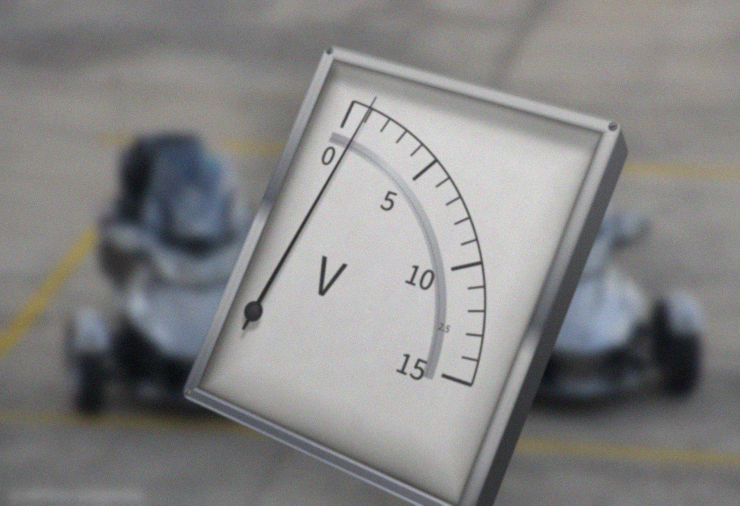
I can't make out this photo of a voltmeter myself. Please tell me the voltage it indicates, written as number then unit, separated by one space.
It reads 1 V
